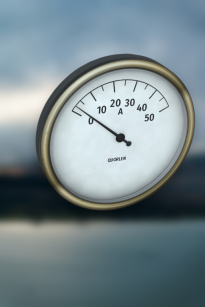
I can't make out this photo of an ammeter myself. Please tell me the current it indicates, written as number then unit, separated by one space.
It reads 2.5 A
